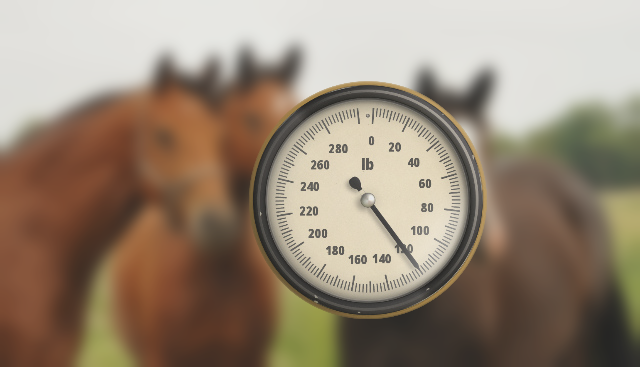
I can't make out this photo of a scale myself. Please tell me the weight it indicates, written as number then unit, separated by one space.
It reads 120 lb
